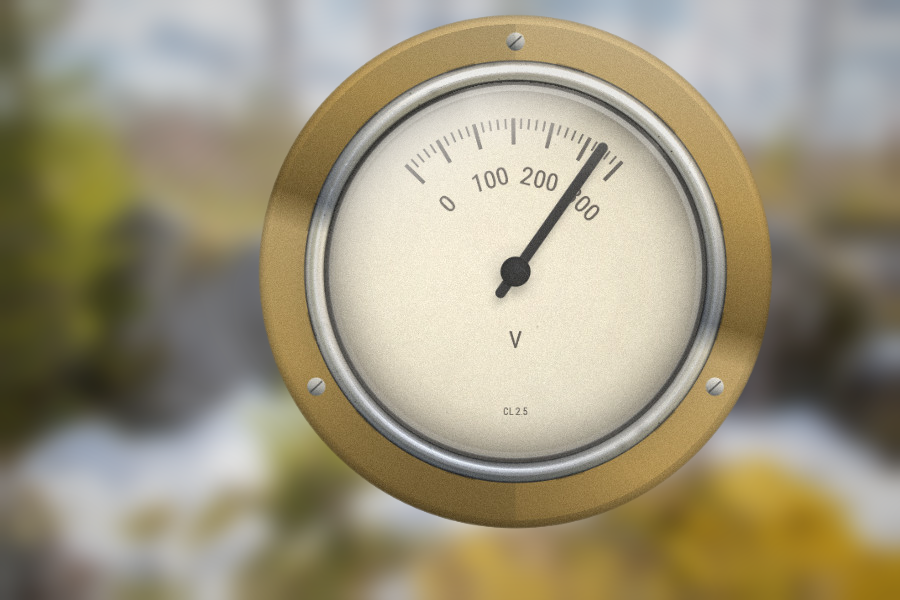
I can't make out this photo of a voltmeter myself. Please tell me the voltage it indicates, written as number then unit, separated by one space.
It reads 270 V
